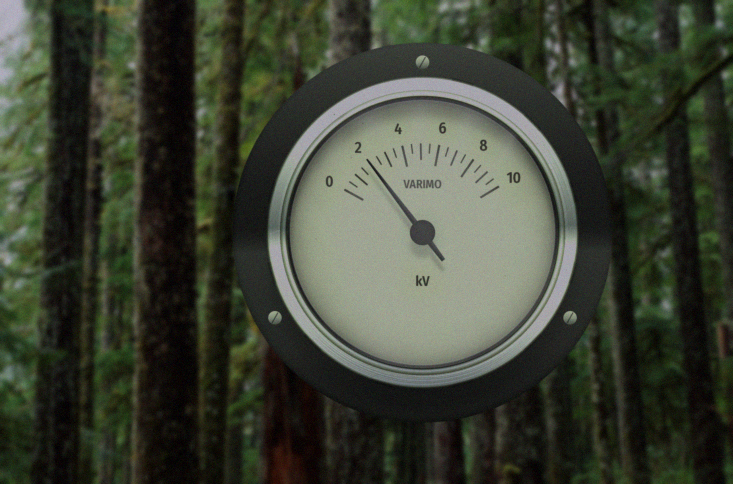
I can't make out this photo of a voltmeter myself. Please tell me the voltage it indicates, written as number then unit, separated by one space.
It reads 2 kV
